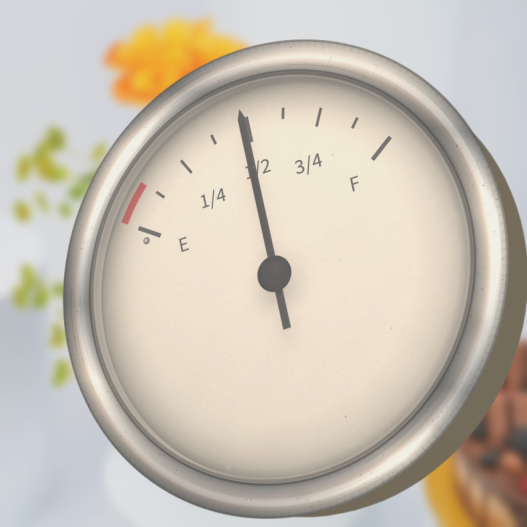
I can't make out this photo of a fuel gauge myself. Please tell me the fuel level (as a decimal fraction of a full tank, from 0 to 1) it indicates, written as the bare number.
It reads 0.5
